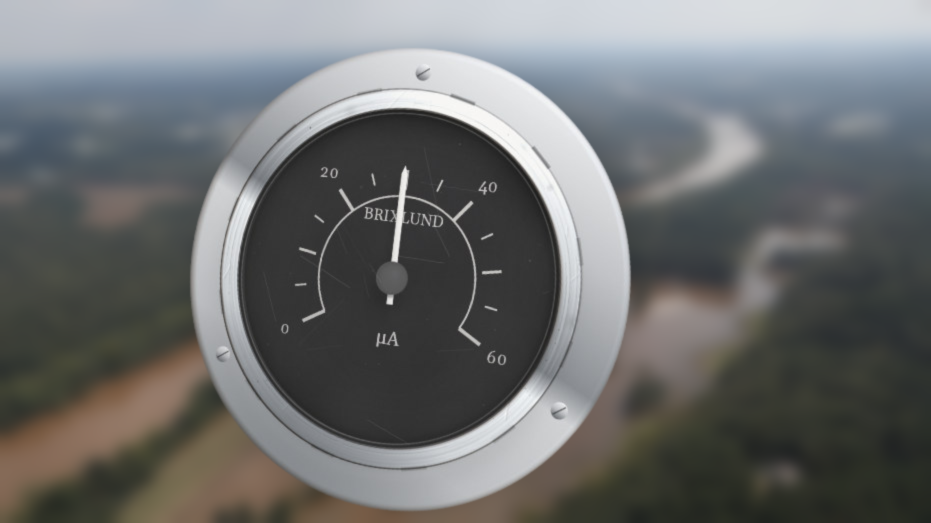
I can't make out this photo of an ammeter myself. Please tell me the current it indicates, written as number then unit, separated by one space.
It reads 30 µA
